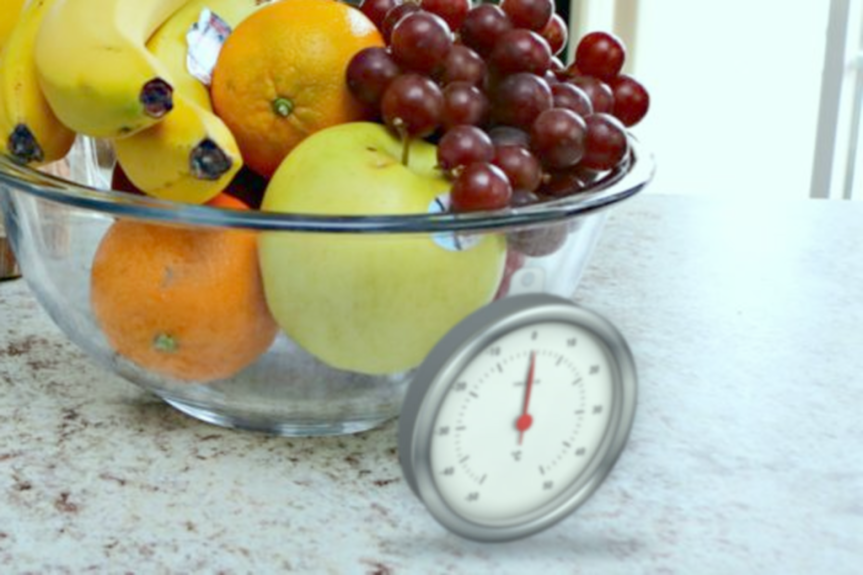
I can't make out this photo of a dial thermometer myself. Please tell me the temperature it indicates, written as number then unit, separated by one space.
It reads 0 °C
